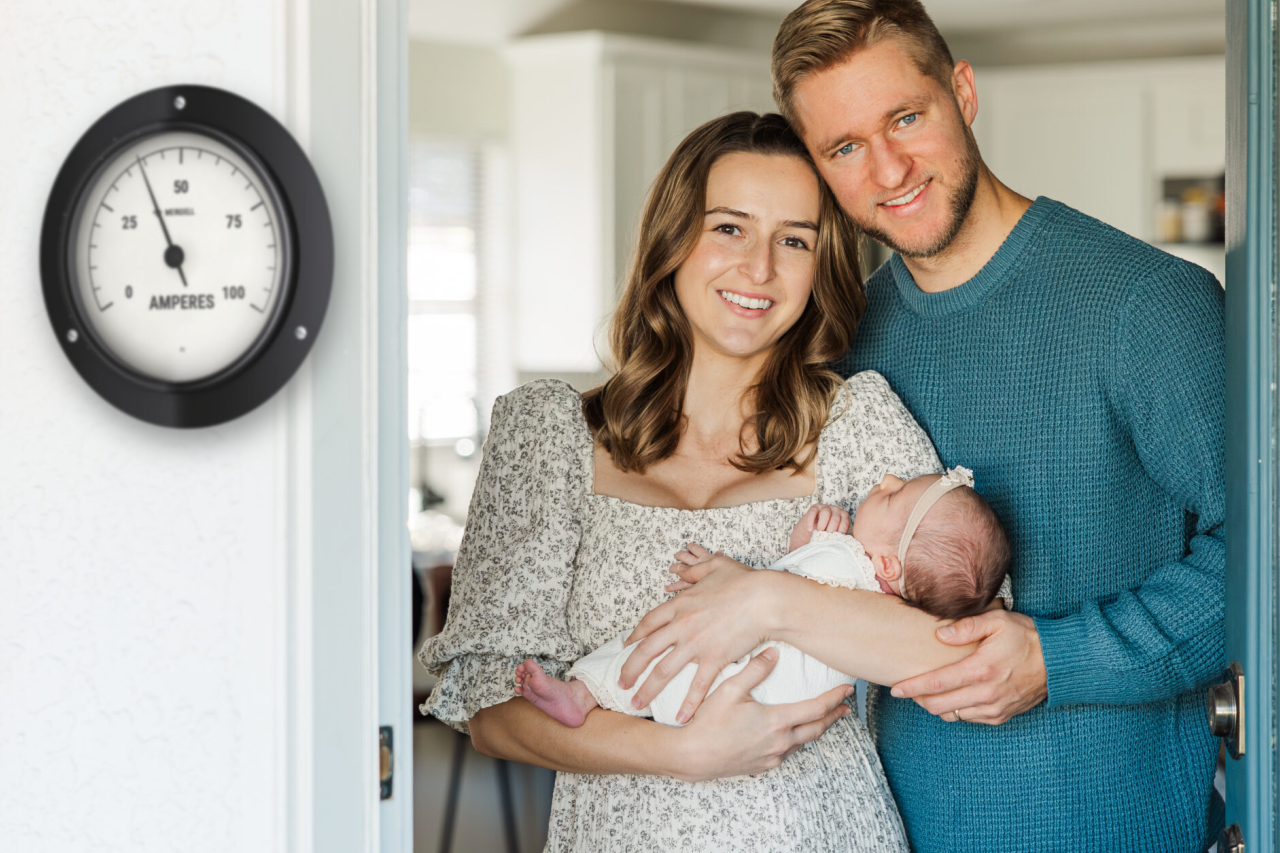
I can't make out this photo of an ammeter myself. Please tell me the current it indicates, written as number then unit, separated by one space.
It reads 40 A
